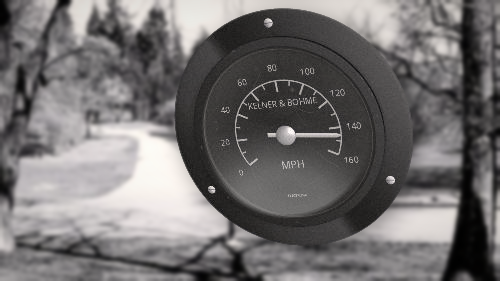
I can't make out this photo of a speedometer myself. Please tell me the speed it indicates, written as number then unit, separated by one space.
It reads 145 mph
